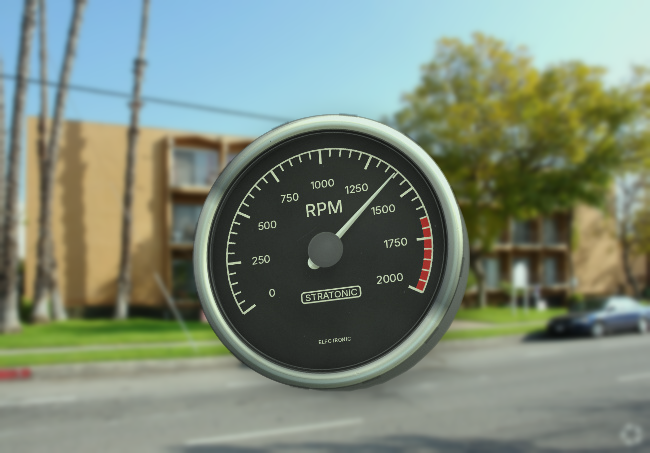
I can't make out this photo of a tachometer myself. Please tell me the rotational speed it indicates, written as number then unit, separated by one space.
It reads 1400 rpm
